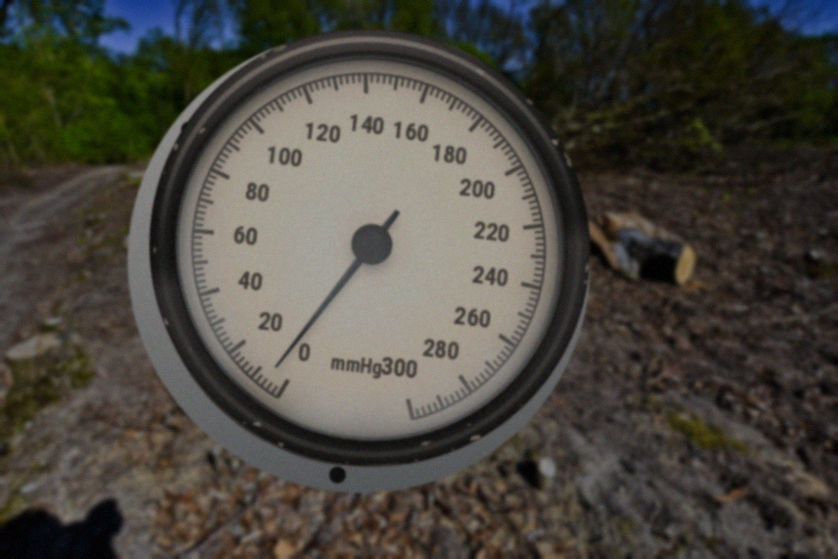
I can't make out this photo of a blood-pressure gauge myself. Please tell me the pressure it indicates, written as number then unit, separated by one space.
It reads 6 mmHg
